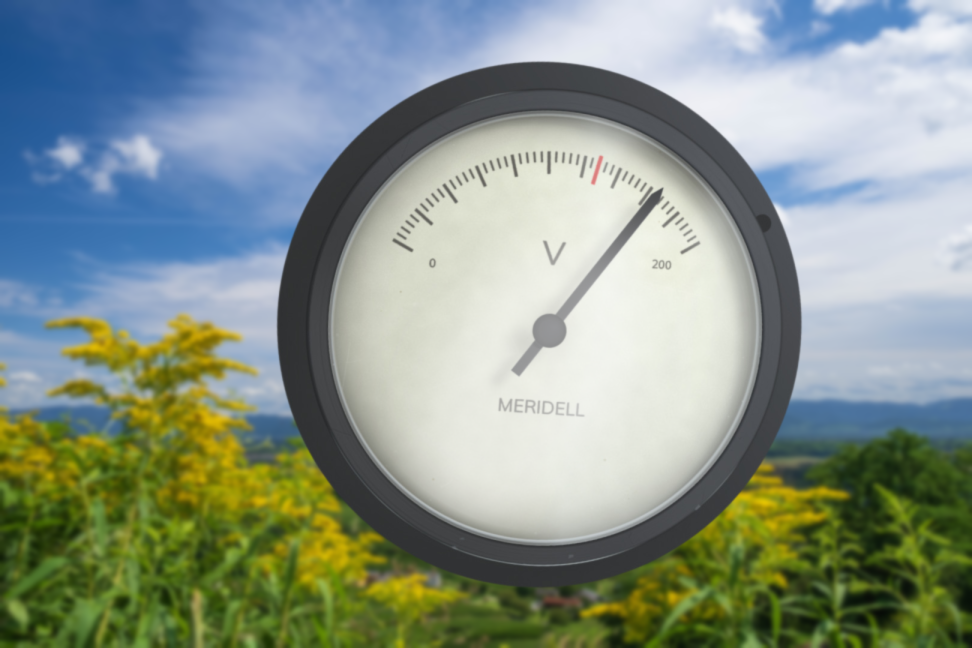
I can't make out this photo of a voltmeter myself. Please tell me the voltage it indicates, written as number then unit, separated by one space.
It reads 164 V
